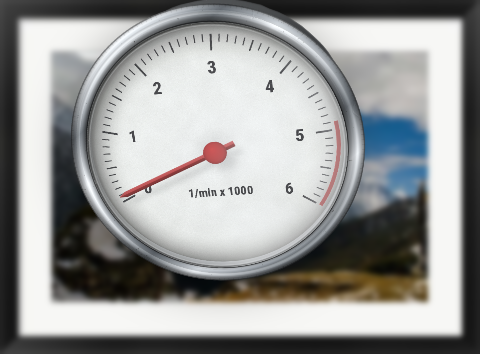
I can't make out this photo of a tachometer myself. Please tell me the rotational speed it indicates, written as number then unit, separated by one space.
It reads 100 rpm
